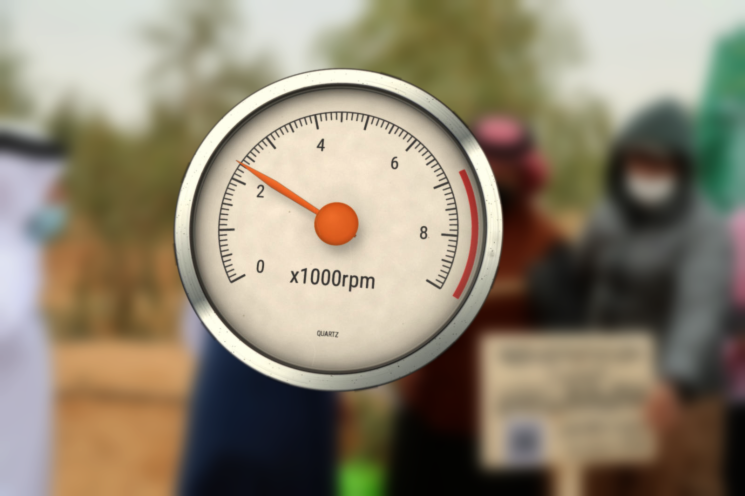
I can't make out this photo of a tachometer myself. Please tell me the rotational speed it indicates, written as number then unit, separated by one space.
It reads 2300 rpm
